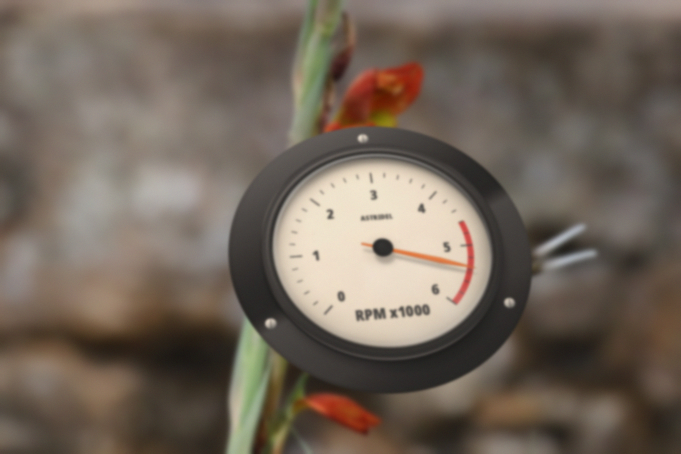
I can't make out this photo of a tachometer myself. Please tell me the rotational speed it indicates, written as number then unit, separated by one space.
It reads 5400 rpm
